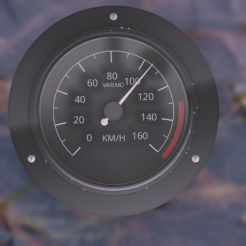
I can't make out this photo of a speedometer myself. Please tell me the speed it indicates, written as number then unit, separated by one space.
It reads 105 km/h
